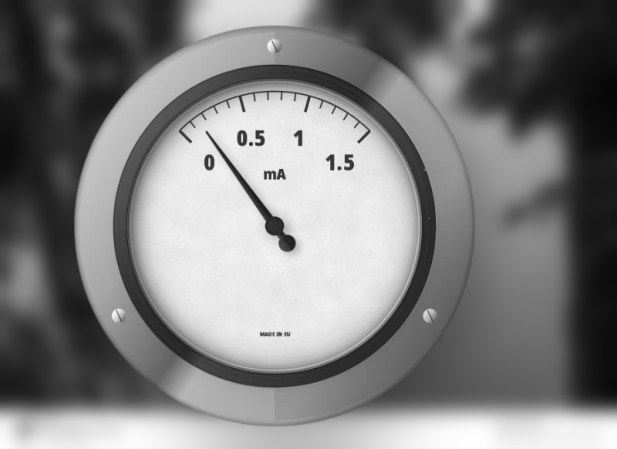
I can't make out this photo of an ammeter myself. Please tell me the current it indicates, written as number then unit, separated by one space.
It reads 0.15 mA
